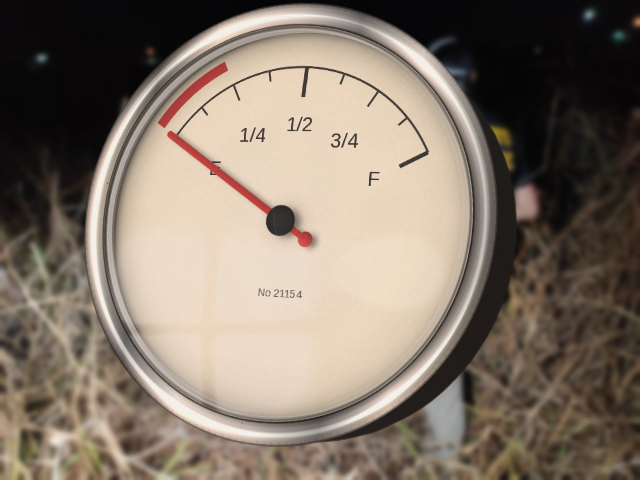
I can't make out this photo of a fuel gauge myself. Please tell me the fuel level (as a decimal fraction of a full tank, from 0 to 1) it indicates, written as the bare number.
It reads 0
